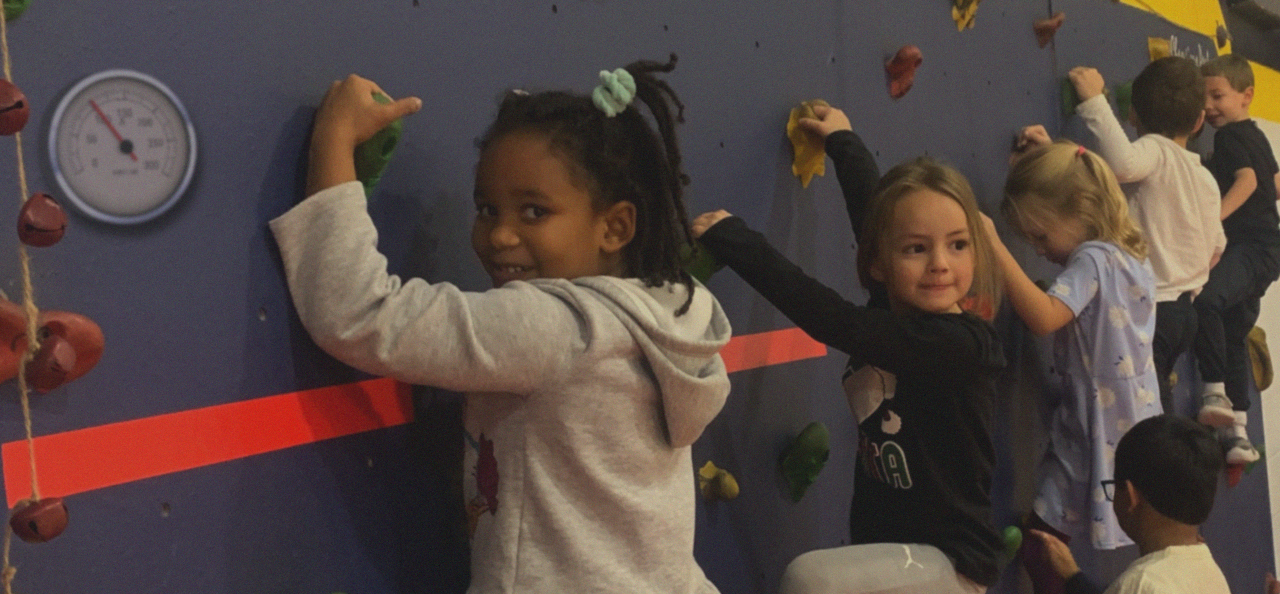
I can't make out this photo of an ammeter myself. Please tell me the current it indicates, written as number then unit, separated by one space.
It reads 100 A
